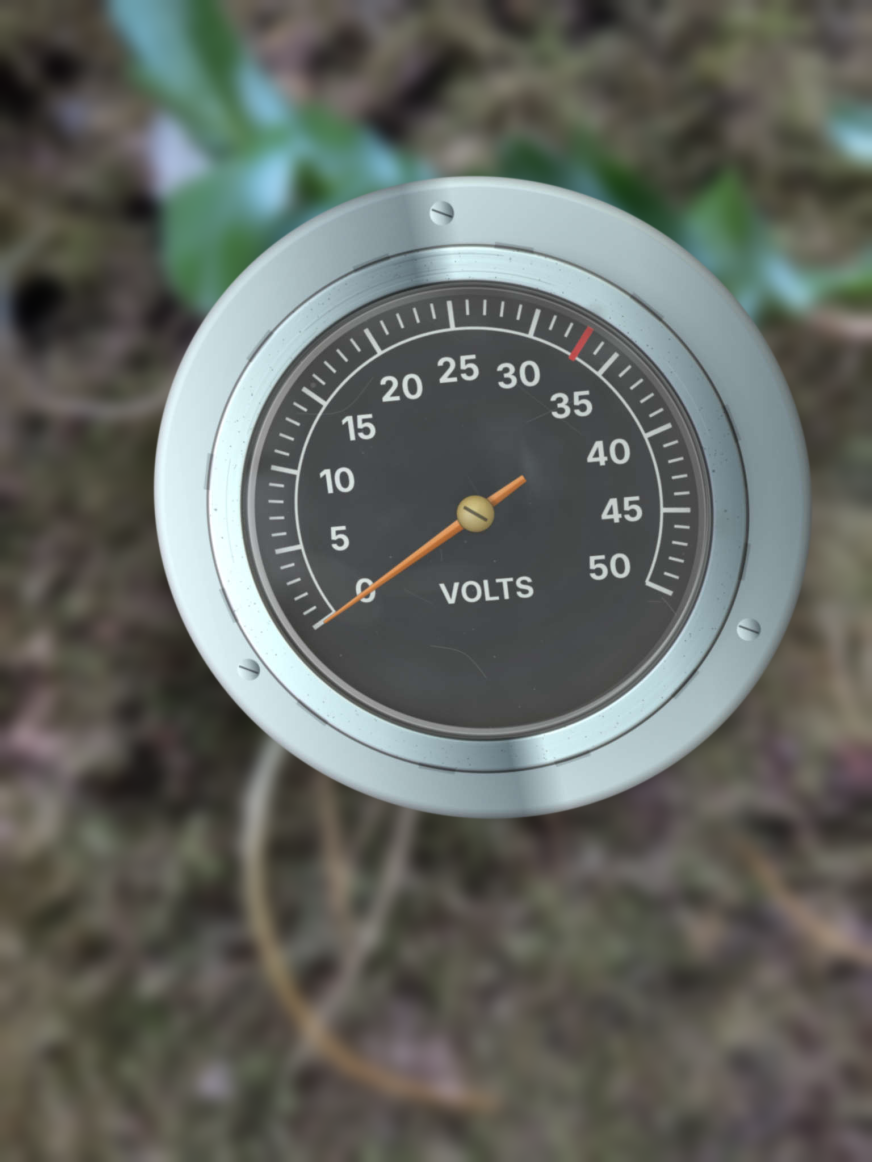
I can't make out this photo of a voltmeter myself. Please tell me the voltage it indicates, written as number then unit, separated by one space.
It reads 0 V
